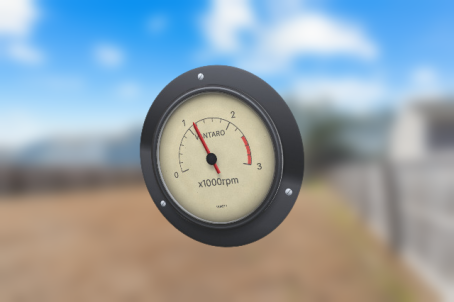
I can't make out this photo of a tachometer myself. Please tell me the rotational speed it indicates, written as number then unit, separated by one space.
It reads 1200 rpm
